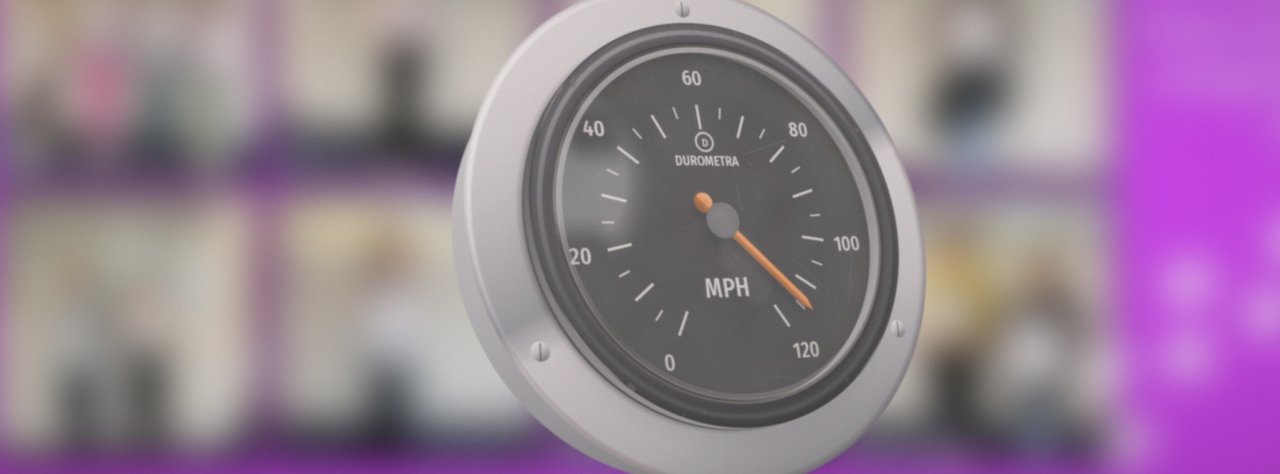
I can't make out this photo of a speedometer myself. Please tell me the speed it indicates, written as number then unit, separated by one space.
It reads 115 mph
